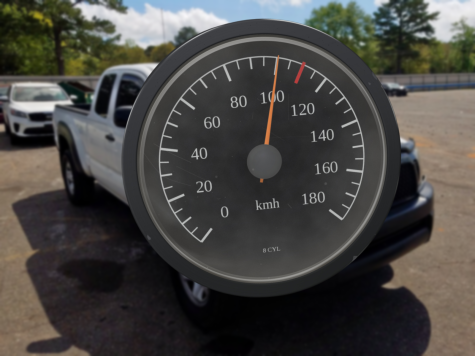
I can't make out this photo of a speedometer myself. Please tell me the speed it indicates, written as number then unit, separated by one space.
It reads 100 km/h
